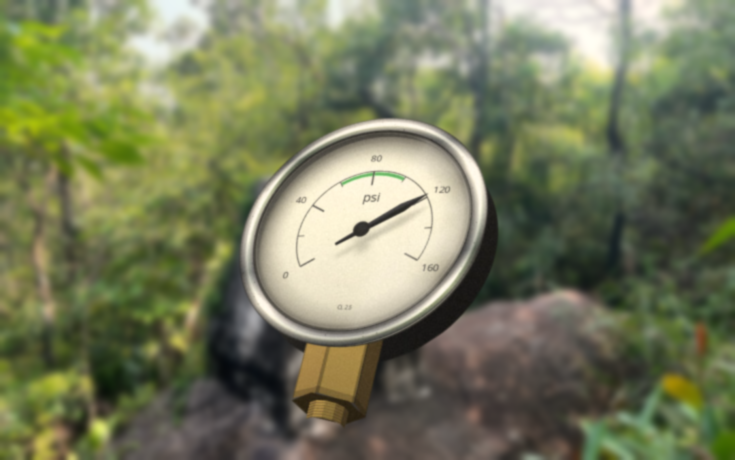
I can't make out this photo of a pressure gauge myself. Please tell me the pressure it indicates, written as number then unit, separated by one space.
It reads 120 psi
